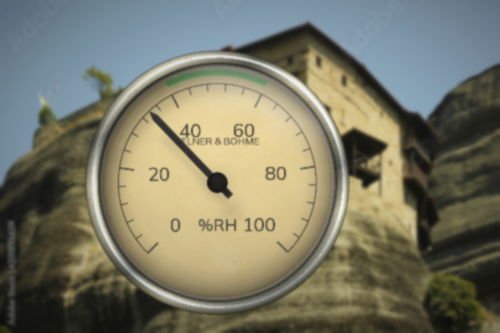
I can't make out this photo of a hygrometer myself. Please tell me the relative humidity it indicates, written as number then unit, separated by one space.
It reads 34 %
